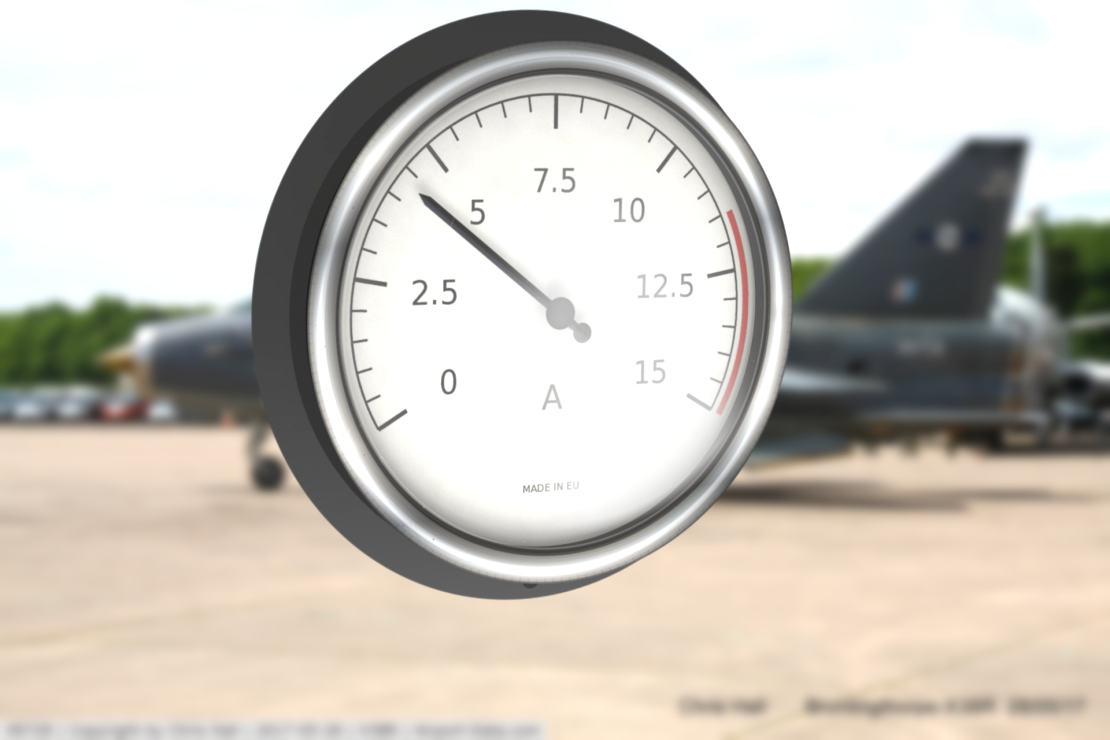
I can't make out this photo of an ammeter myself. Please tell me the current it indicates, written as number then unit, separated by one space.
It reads 4.25 A
